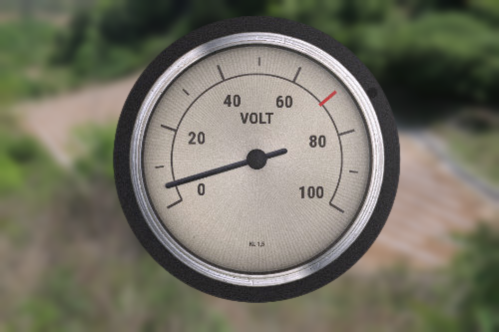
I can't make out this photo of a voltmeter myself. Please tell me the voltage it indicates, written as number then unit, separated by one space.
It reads 5 V
